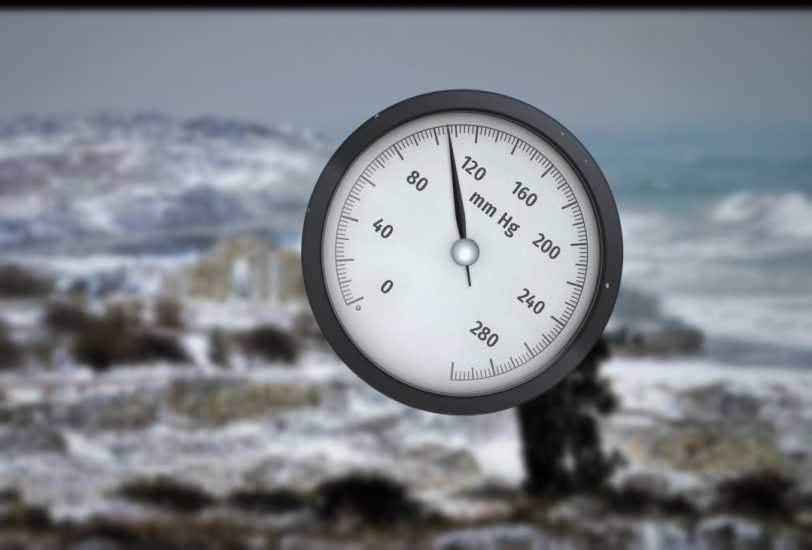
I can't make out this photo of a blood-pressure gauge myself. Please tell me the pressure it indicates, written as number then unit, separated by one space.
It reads 106 mmHg
